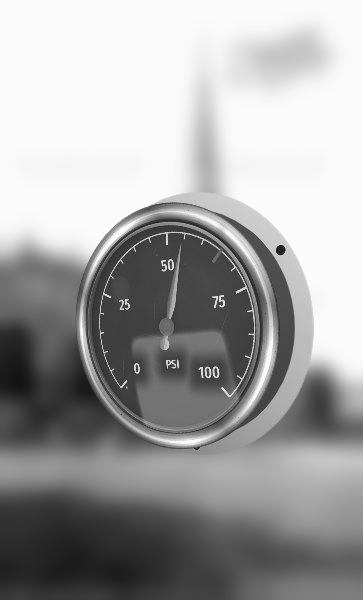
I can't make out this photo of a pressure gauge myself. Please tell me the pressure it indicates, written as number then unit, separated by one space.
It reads 55 psi
